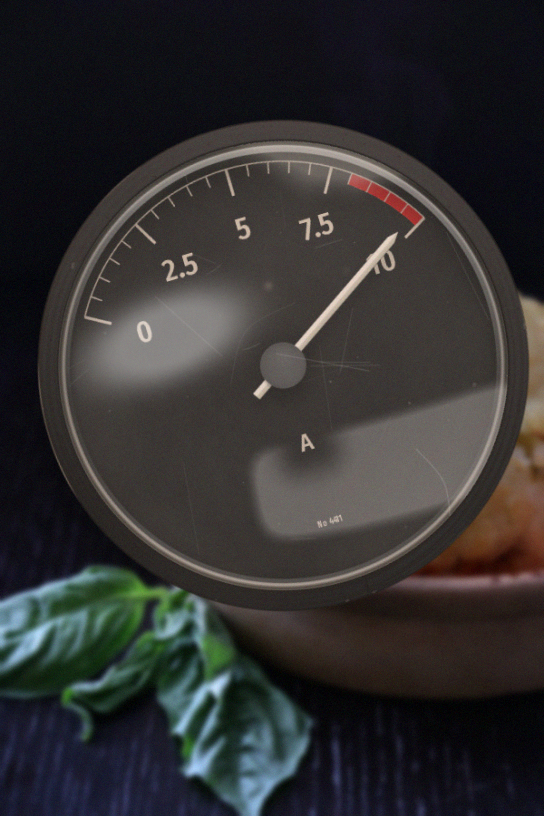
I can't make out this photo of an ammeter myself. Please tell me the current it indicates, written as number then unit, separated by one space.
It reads 9.75 A
